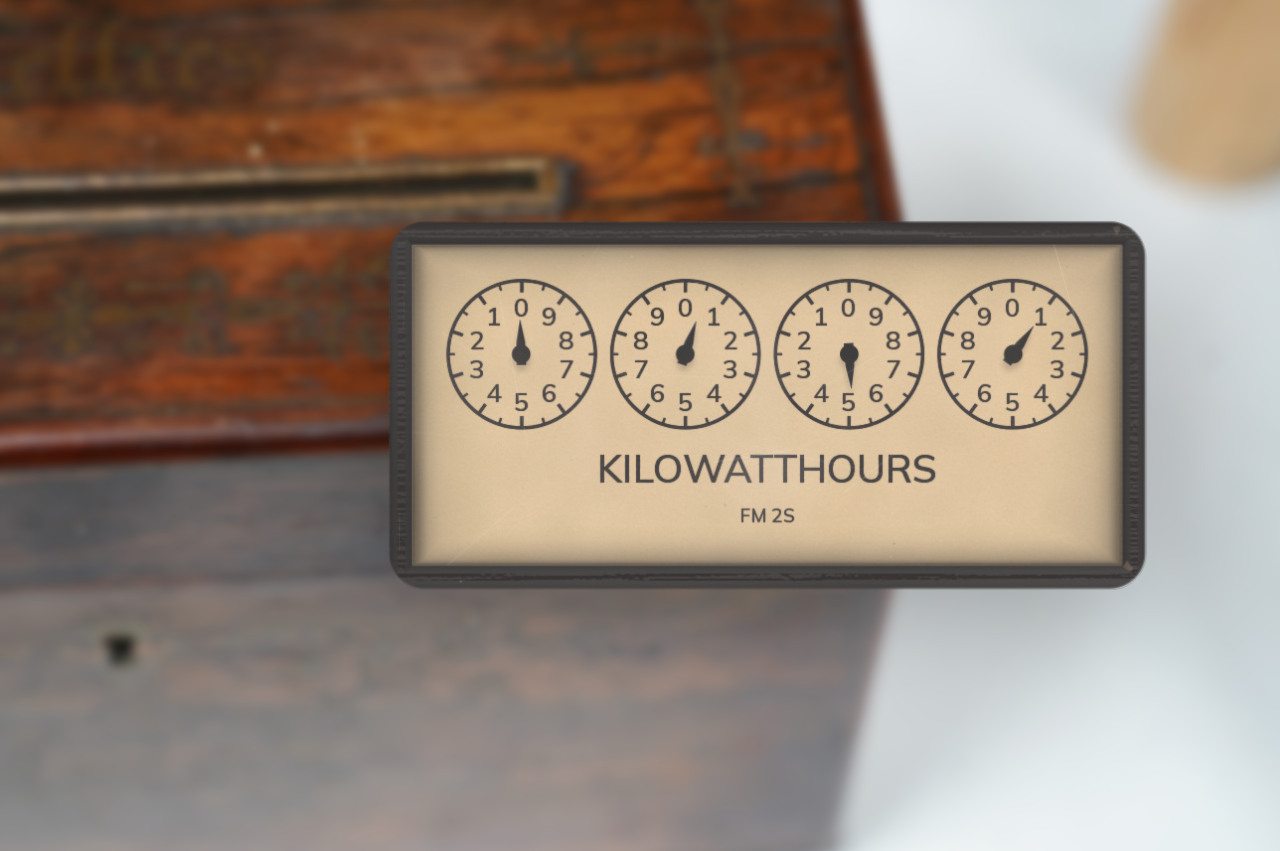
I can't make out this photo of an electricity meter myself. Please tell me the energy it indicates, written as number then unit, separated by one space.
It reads 51 kWh
